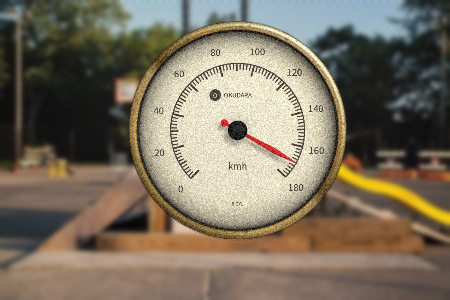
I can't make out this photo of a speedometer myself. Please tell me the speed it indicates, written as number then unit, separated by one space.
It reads 170 km/h
